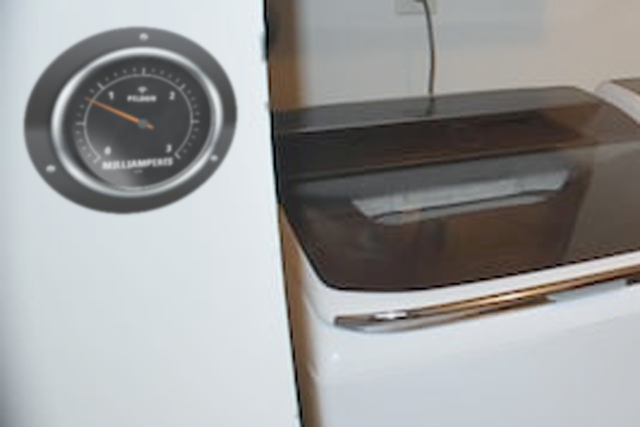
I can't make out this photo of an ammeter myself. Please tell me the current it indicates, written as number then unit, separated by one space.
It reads 0.8 mA
